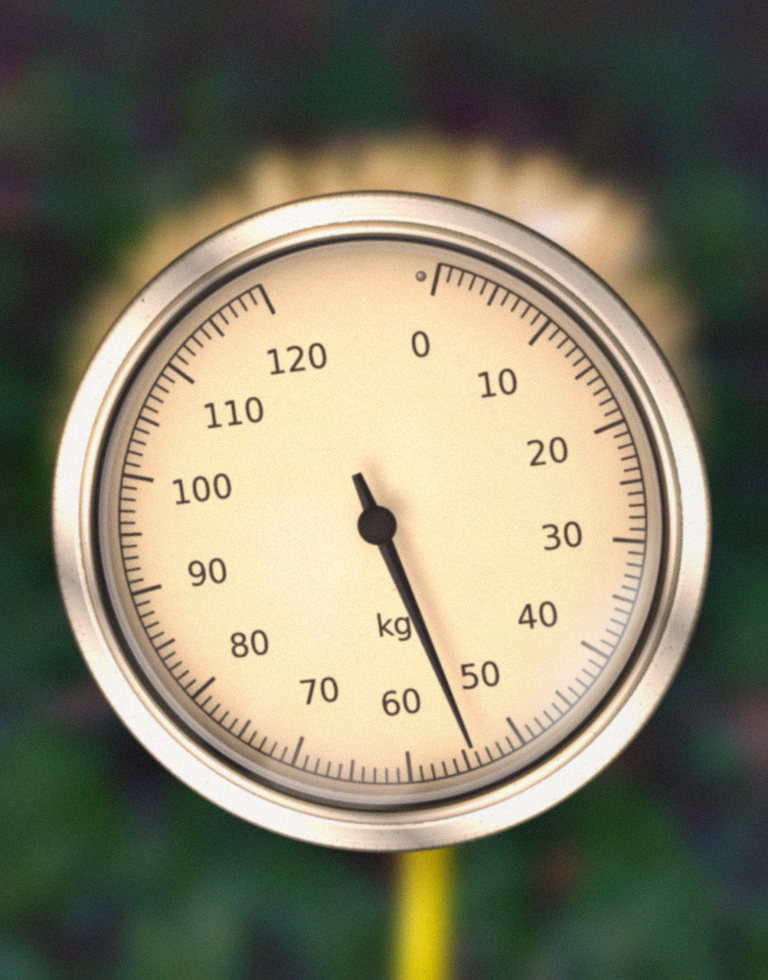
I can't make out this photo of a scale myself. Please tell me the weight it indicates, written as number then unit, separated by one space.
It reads 54 kg
